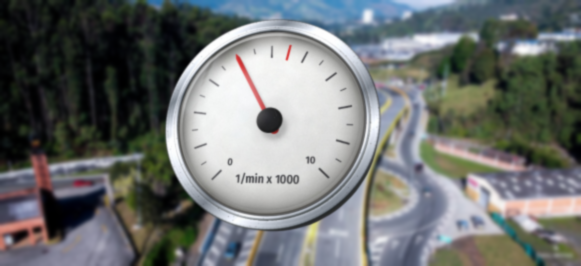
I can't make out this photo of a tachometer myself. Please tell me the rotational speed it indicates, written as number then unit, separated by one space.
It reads 4000 rpm
